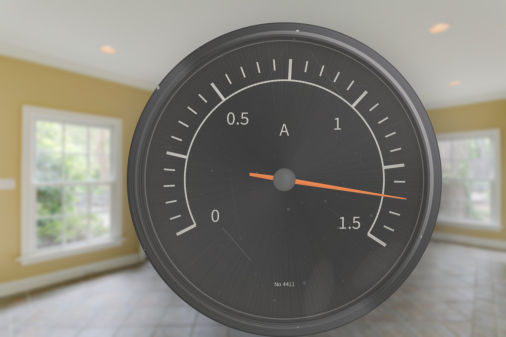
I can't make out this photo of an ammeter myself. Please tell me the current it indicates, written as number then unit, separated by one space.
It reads 1.35 A
